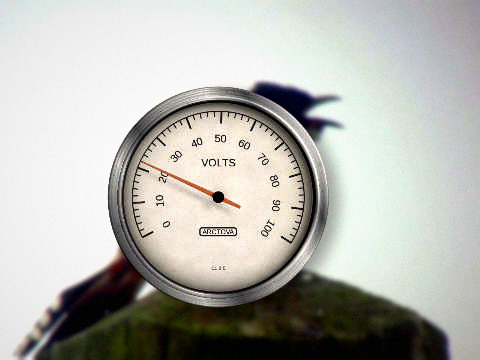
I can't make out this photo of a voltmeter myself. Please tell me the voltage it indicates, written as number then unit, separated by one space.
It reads 22 V
